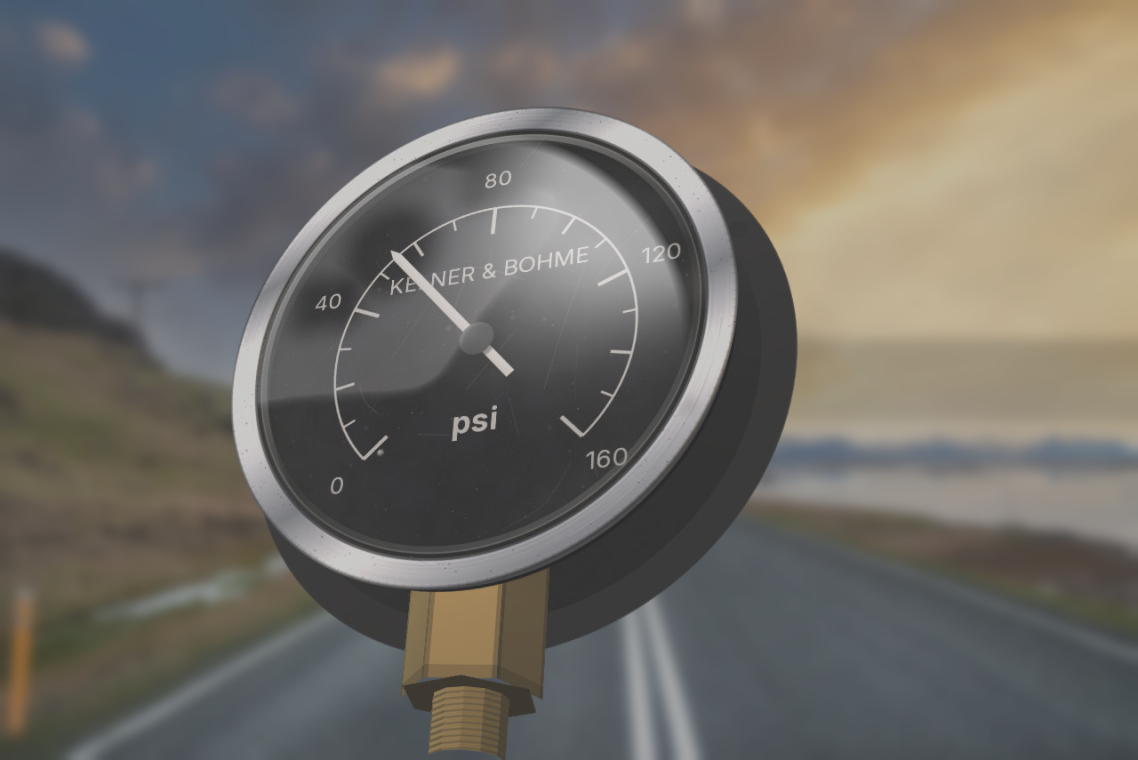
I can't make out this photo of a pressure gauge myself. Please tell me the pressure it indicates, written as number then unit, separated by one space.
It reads 55 psi
